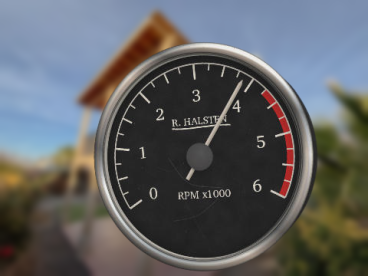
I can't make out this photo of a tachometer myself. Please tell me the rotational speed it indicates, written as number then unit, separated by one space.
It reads 3875 rpm
